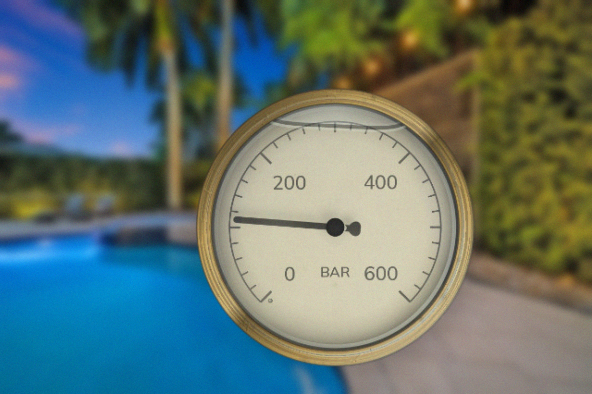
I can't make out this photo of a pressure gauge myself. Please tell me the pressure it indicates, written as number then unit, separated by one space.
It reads 110 bar
